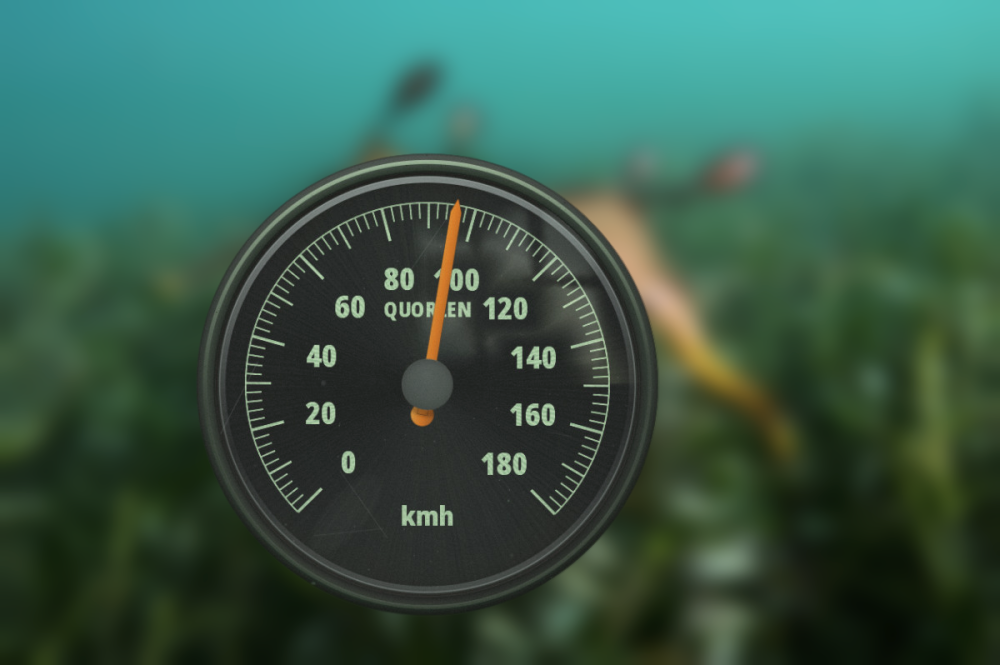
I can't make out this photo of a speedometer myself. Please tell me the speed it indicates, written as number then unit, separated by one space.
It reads 96 km/h
